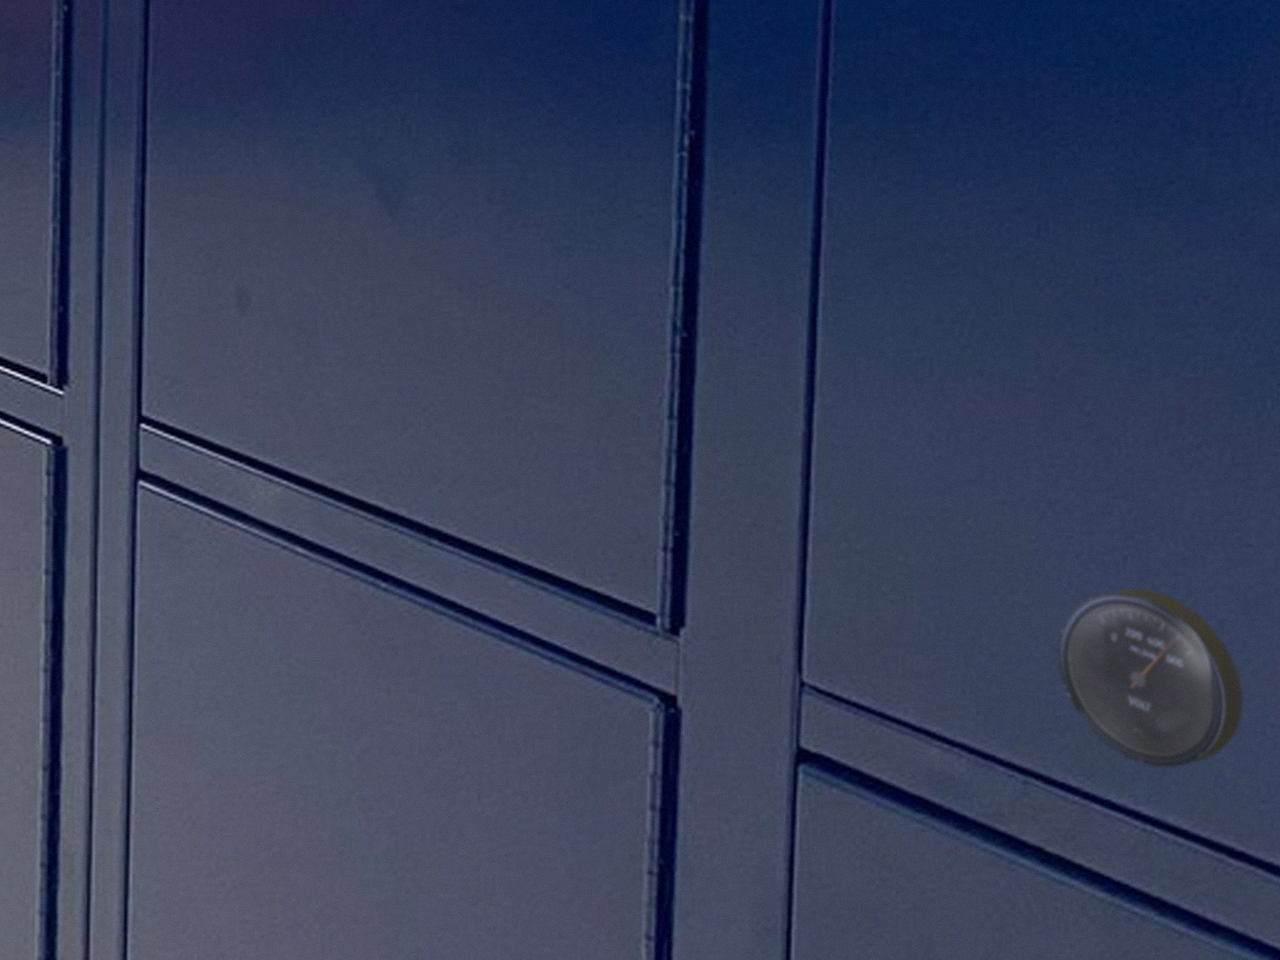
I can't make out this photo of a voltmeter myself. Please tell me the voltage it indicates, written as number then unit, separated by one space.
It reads 500 V
